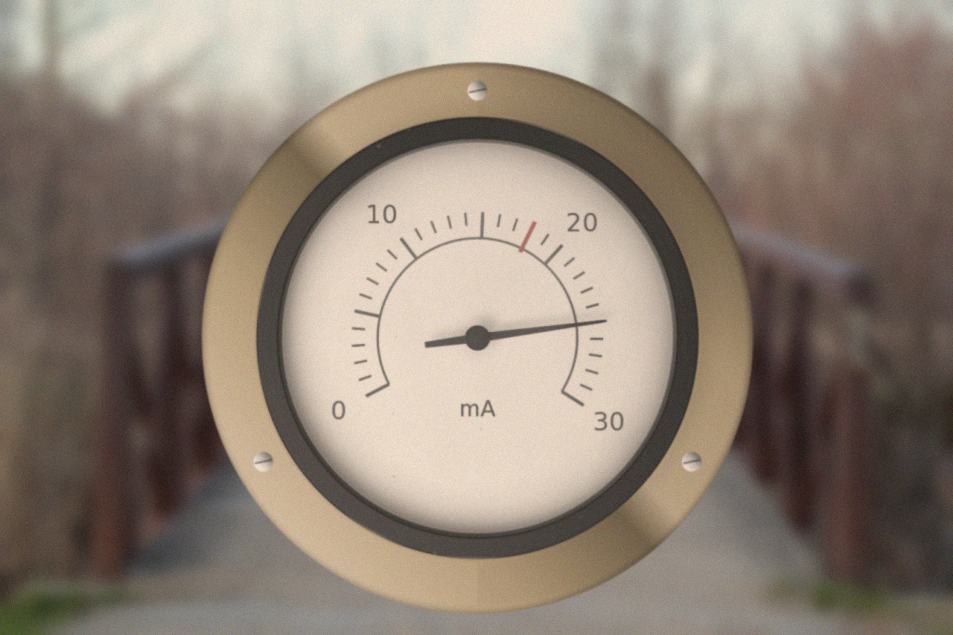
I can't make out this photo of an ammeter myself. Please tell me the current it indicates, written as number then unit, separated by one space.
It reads 25 mA
